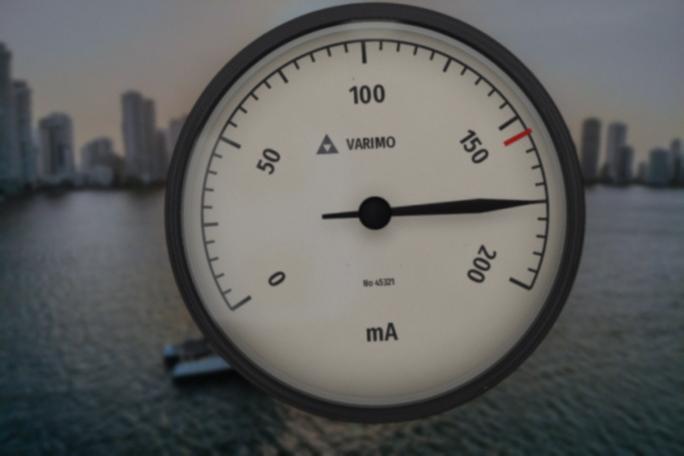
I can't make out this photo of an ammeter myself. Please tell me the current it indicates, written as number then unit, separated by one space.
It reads 175 mA
